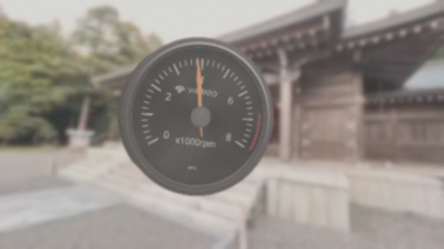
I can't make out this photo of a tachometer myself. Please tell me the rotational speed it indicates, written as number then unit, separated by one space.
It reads 3800 rpm
